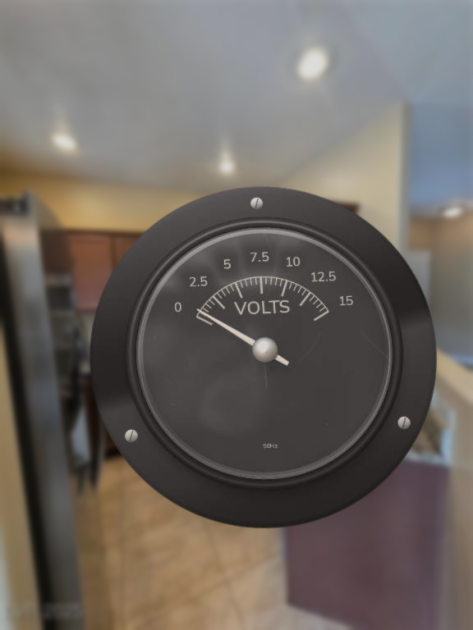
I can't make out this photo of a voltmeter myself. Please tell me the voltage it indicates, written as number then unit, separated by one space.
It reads 0.5 V
